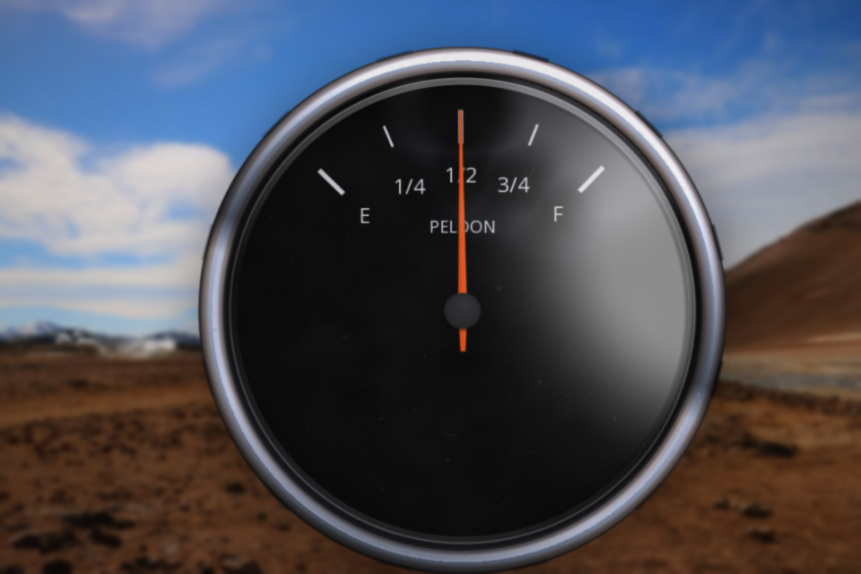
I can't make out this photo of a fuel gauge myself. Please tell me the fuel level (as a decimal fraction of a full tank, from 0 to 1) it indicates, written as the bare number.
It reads 0.5
